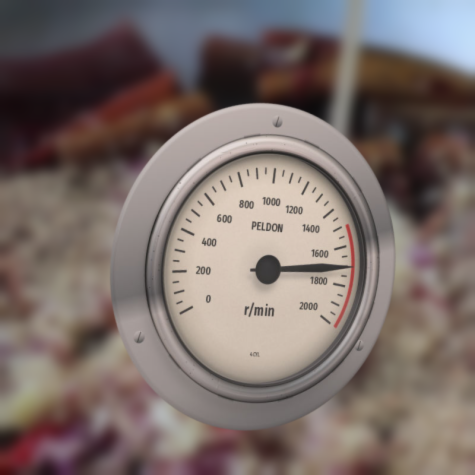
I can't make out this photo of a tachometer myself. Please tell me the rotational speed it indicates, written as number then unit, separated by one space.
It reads 1700 rpm
